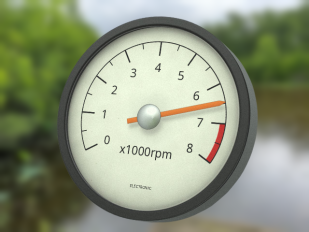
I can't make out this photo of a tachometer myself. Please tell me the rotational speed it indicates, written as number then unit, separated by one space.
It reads 6500 rpm
